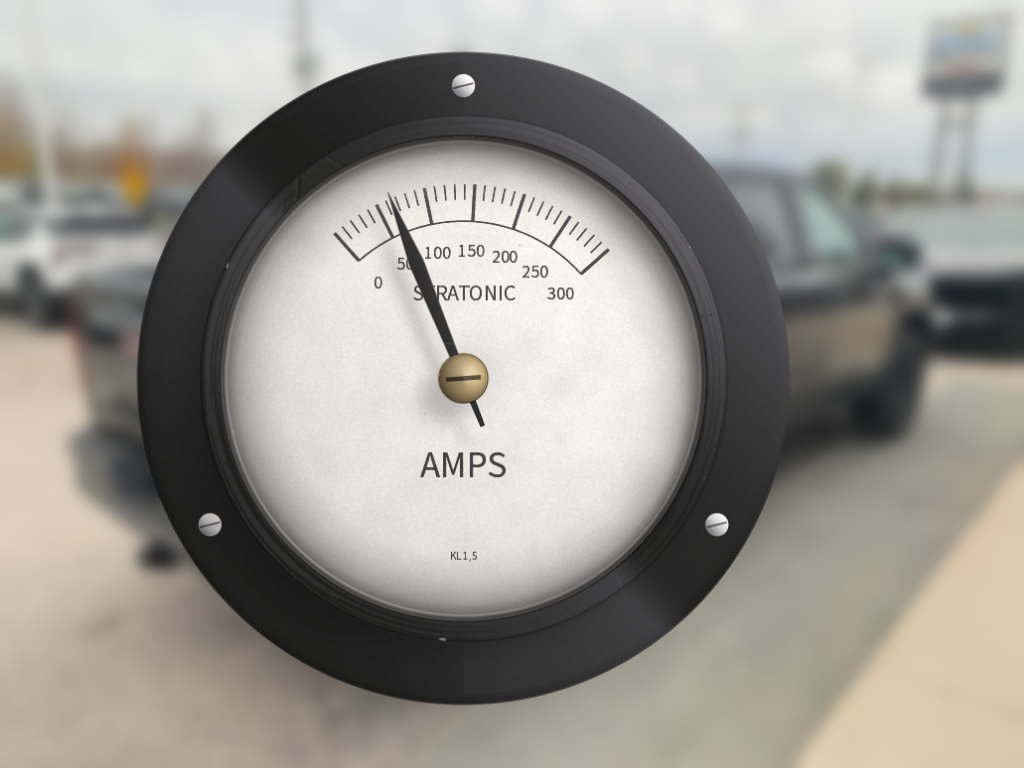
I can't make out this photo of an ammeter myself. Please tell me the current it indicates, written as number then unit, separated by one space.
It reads 65 A
